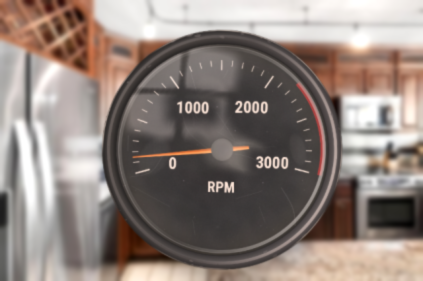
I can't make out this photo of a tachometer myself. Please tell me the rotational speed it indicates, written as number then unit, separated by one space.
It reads 150 rpm
